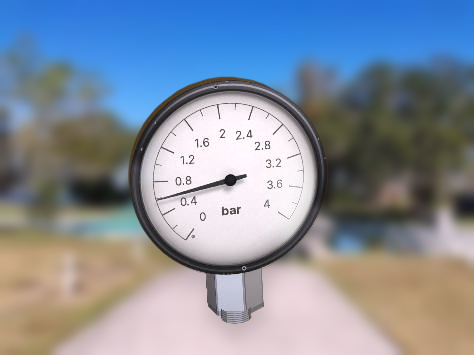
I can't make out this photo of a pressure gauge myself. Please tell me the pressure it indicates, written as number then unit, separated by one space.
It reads 0.6 bar
